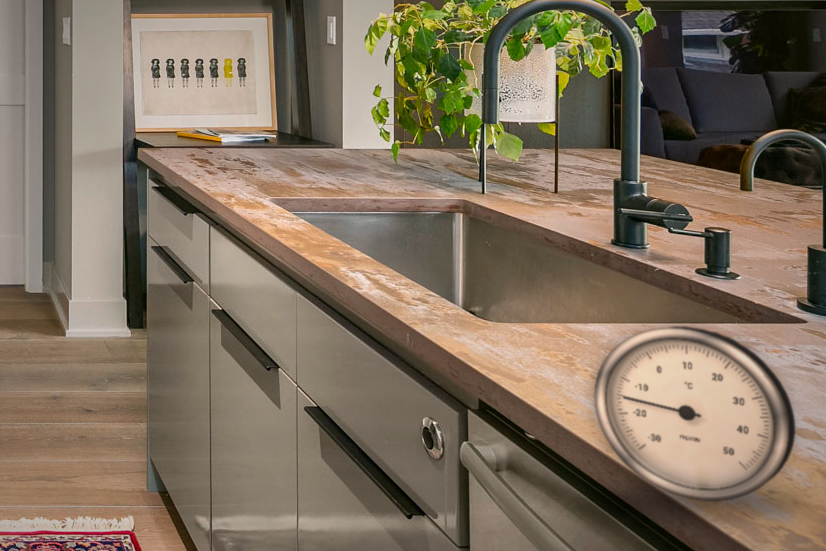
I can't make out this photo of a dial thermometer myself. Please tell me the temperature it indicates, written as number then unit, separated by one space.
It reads -15 °C
